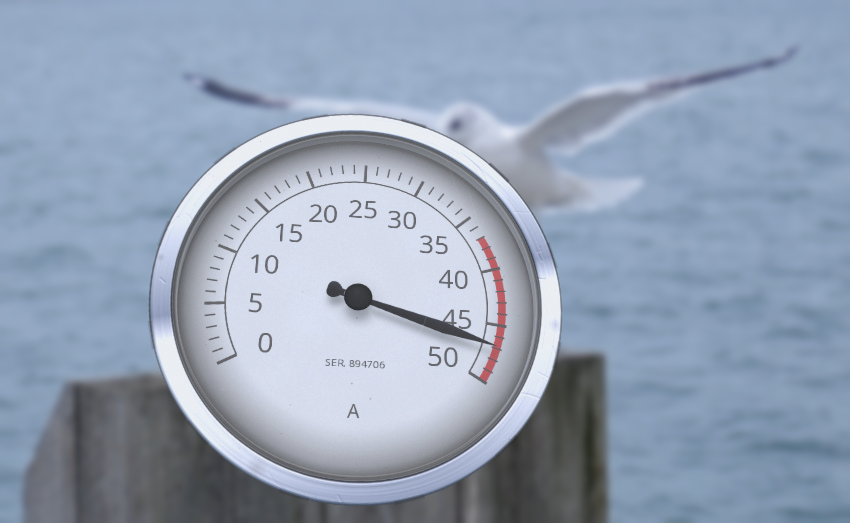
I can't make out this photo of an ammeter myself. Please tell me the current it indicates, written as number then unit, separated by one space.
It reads 47 A
